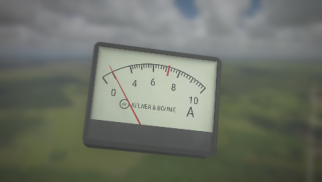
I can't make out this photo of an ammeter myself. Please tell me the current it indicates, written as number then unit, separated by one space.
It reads 2 A
